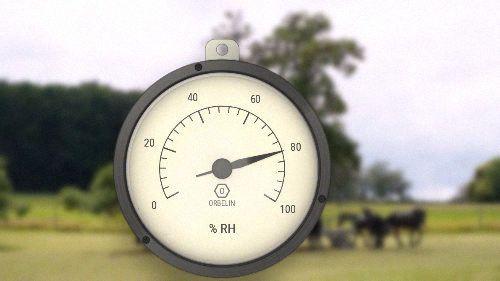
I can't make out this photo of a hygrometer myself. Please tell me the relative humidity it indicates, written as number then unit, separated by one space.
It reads 80 %
